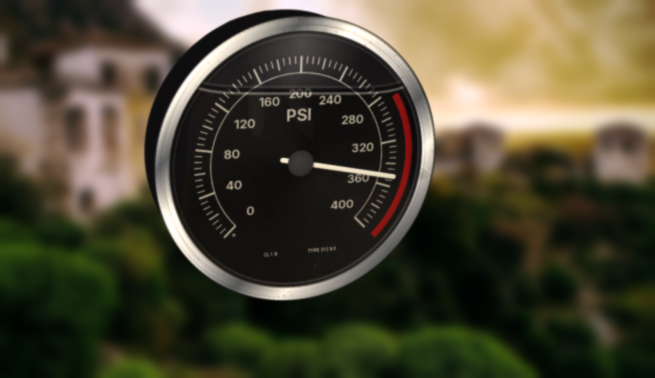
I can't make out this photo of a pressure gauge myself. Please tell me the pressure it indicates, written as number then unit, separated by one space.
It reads 350 psi
